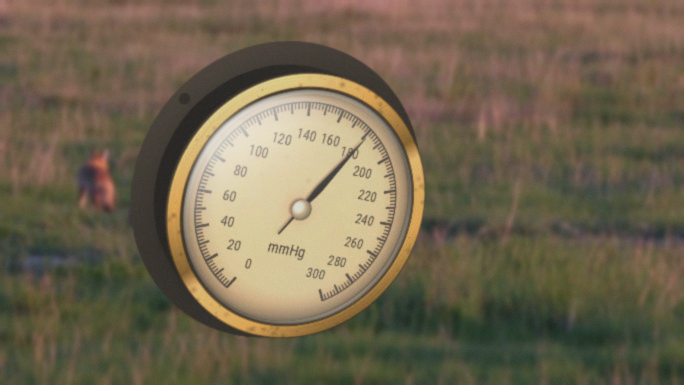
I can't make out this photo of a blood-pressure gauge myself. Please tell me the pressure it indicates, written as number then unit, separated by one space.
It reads 180 mmHg
